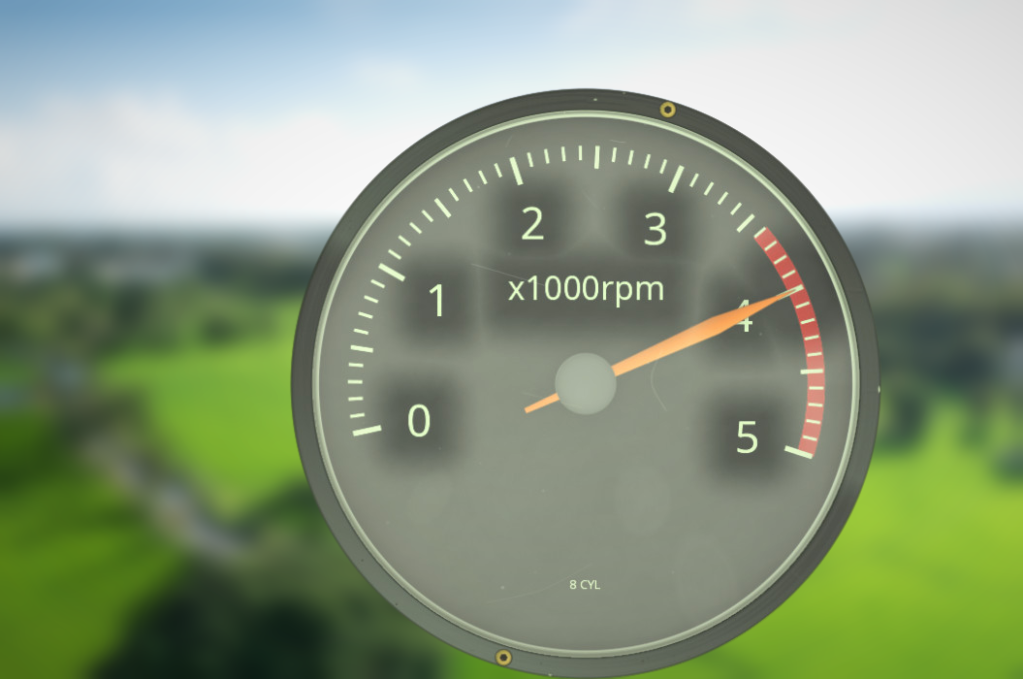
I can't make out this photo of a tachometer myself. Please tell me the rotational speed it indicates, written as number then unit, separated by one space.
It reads 4000 rpm
